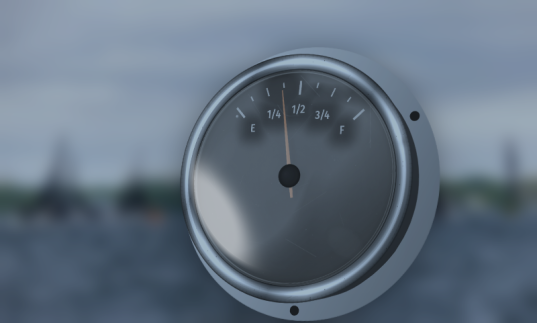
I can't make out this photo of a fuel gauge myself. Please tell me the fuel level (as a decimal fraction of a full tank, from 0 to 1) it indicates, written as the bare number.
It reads 0.375
